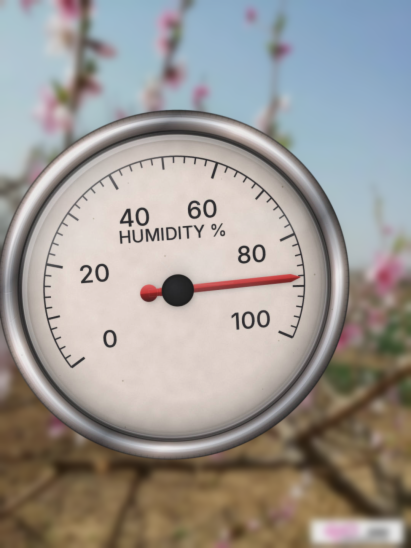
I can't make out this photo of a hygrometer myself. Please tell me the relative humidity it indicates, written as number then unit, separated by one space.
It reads 88 %
